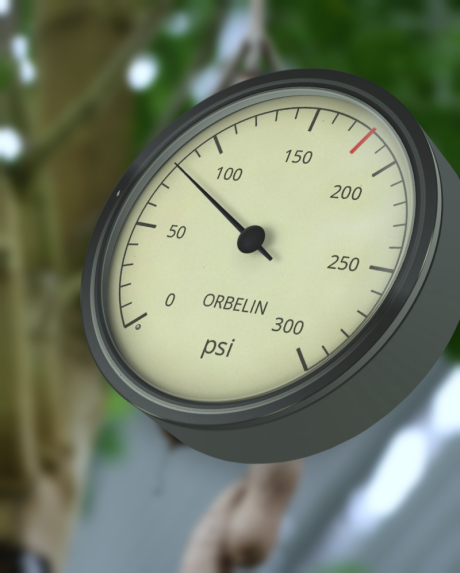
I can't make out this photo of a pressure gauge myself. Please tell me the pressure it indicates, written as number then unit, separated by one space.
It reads 80 psi
